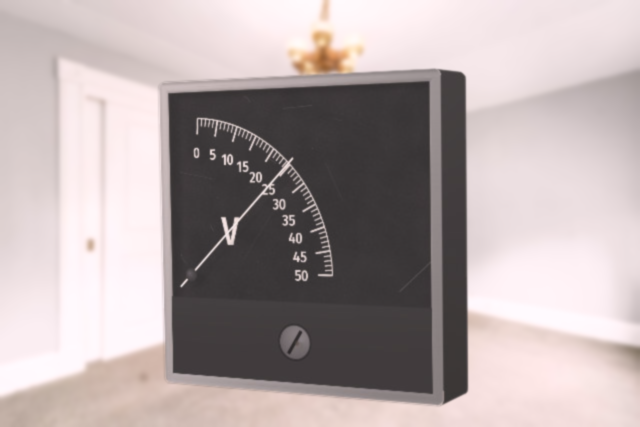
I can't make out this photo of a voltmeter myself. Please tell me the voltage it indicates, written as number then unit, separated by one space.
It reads 25 V
